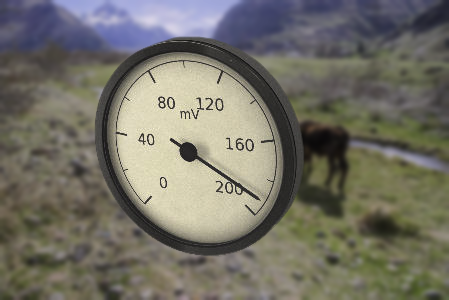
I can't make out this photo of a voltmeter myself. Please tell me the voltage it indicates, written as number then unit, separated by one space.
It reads 190 mV
